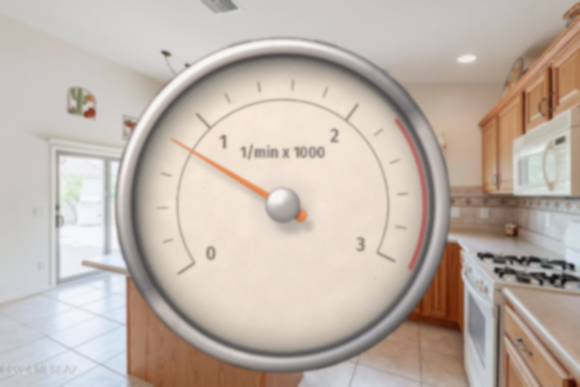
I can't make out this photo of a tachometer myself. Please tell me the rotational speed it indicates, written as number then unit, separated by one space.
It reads 800 rpm
